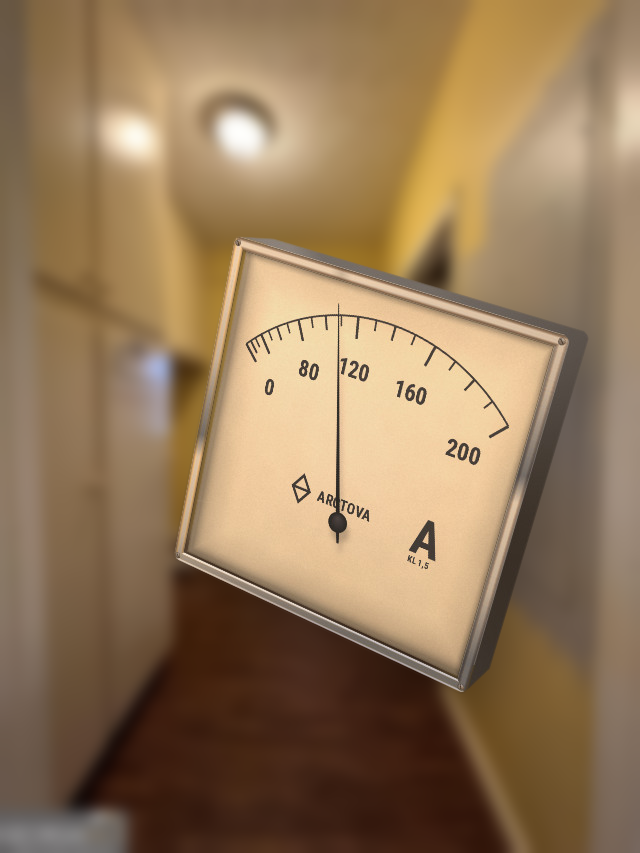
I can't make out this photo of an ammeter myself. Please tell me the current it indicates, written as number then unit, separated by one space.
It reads 110 A
